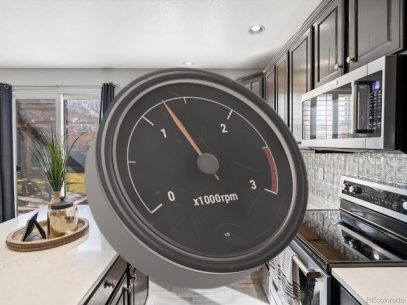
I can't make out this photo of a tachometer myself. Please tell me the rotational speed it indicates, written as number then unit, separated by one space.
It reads 1250 rpm
